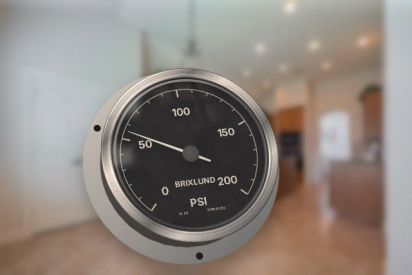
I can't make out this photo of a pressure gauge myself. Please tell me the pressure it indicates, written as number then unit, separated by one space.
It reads 55 psi
